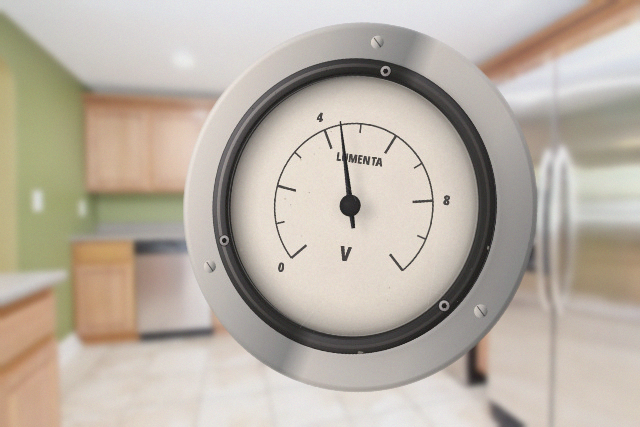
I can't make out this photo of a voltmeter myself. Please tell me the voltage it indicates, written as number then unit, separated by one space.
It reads 4.5 V
